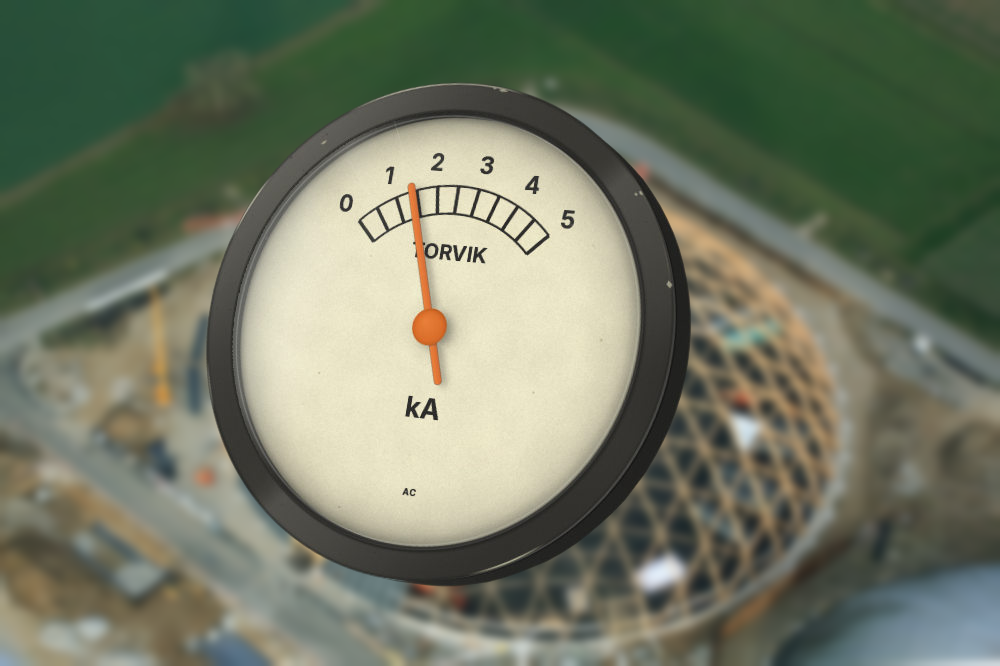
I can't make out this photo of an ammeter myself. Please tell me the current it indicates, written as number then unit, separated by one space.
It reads 1.5 kA
